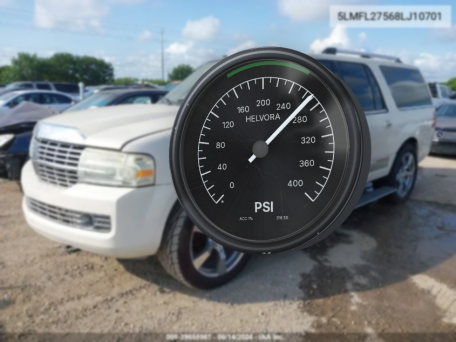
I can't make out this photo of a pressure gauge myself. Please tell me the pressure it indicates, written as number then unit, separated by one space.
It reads 270 psi
